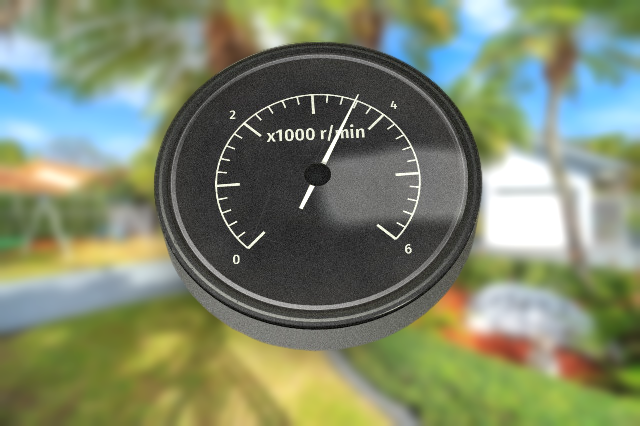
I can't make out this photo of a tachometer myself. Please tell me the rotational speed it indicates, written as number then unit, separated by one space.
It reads 3600 rpm
